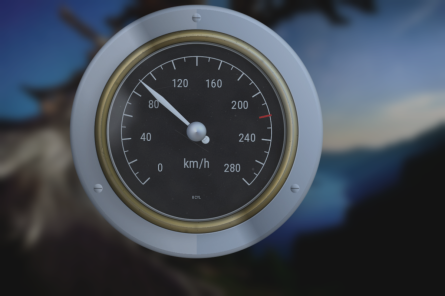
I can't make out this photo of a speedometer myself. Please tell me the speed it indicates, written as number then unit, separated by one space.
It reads 90 km/h
